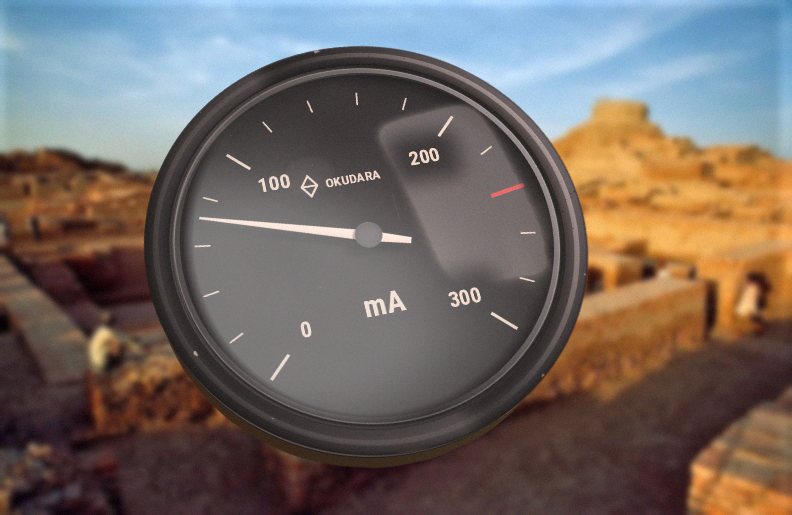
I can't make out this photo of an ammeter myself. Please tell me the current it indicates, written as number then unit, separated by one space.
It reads 70 mA
